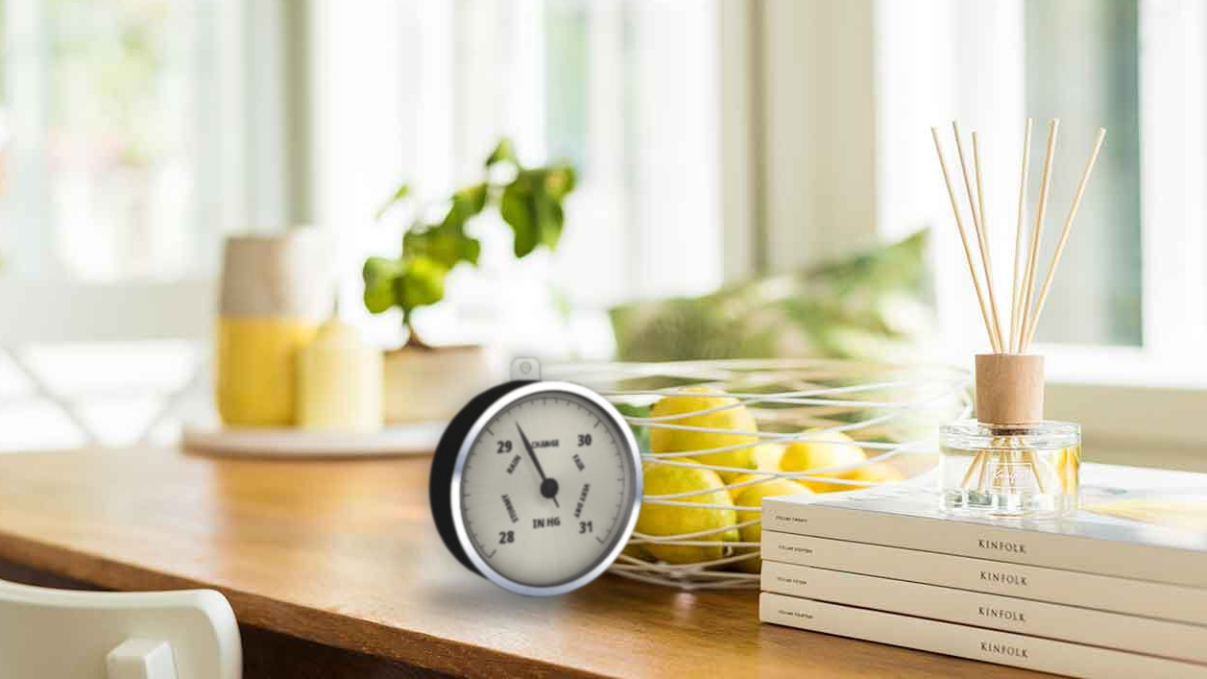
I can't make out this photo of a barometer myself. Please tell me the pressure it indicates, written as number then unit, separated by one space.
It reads 29.2 inHg
